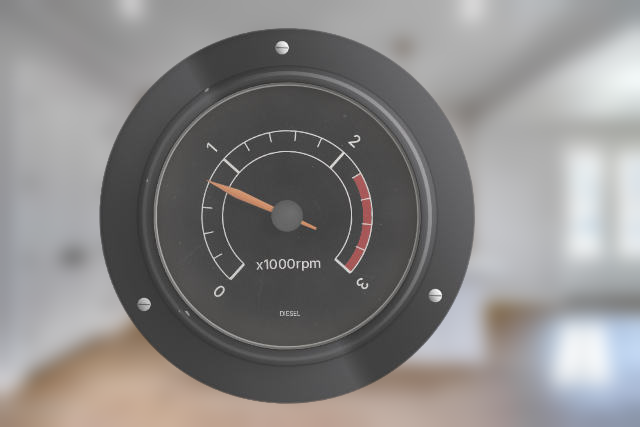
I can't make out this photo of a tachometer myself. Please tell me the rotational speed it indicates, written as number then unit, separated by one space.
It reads 800 rpm
